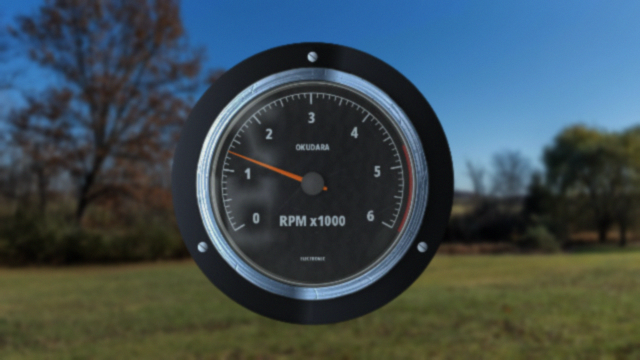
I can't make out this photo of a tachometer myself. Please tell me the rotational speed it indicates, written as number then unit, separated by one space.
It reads 1300 rpm
